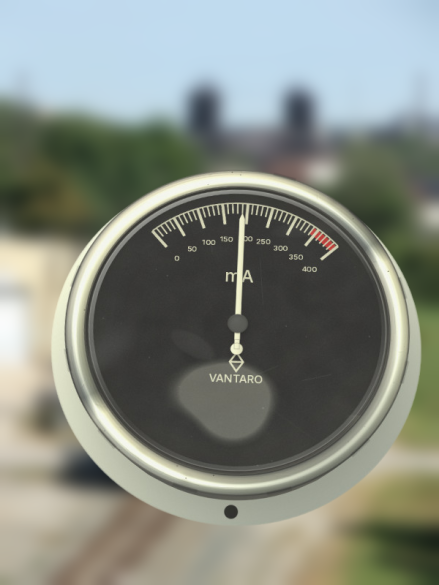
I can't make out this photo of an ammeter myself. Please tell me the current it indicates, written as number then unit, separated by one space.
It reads 190 mA
